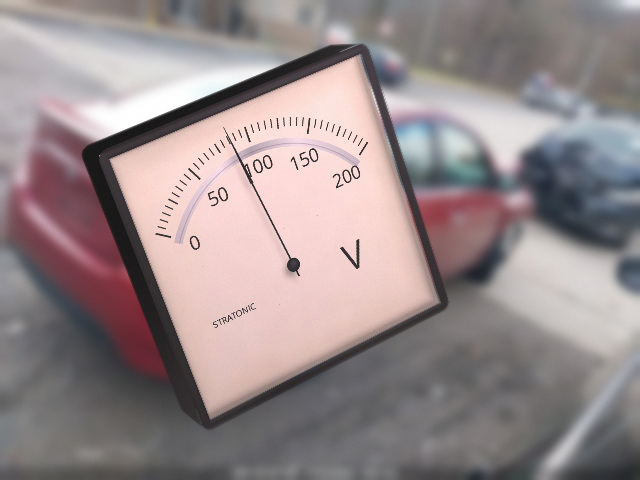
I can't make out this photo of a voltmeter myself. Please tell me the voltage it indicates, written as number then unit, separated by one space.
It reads 85 V
